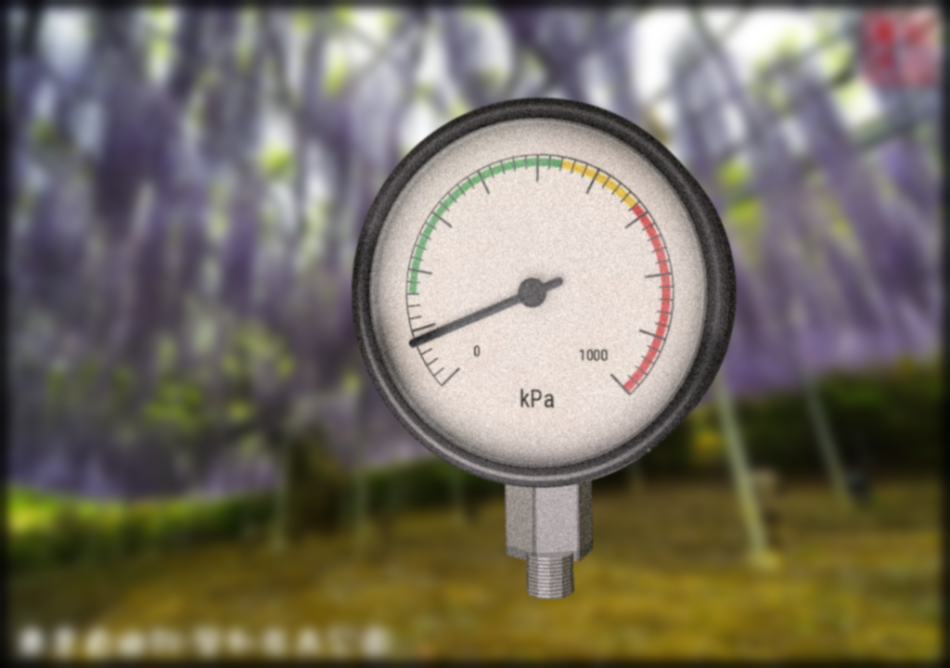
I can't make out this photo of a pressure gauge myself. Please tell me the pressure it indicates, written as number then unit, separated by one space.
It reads 80 kPa
